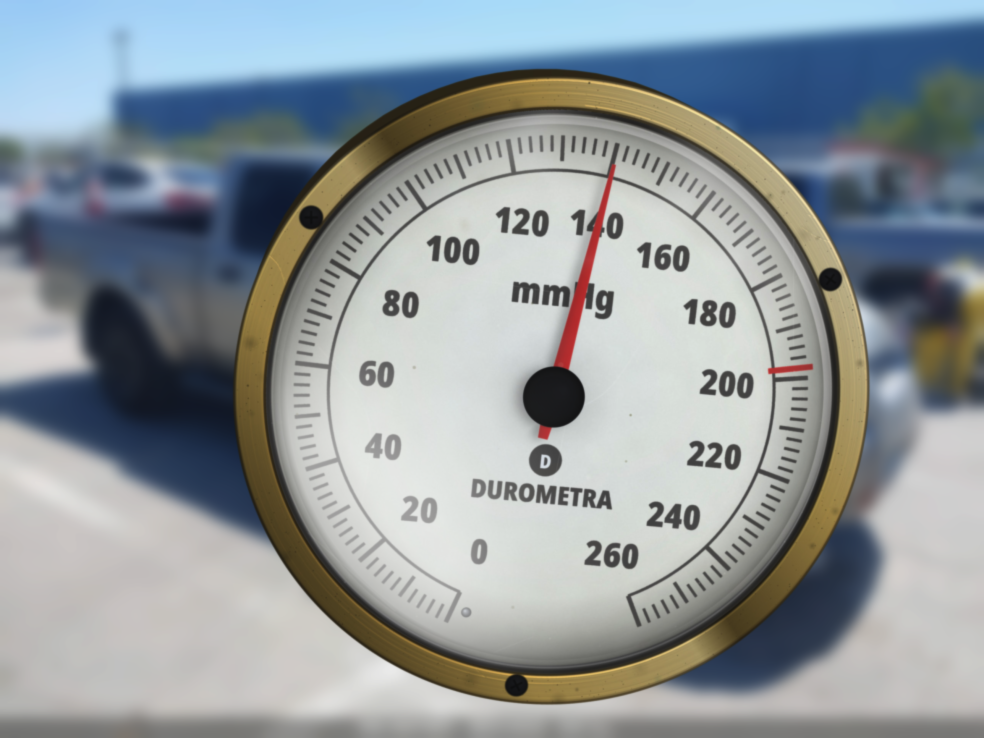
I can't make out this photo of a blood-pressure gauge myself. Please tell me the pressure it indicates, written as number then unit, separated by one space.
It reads 140 mmHg
